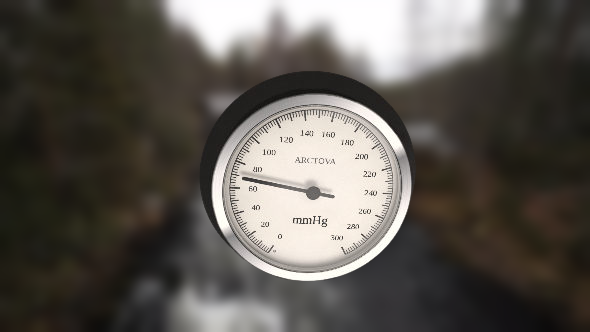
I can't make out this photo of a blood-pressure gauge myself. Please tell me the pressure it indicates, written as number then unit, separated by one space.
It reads 70 mmHg
